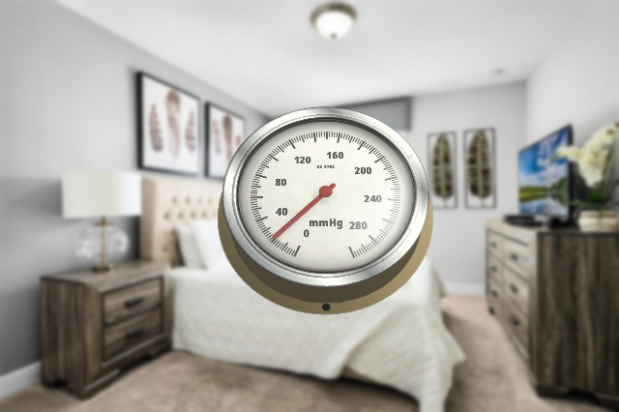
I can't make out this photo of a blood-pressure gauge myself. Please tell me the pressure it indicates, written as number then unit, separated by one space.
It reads 20 mmHg
